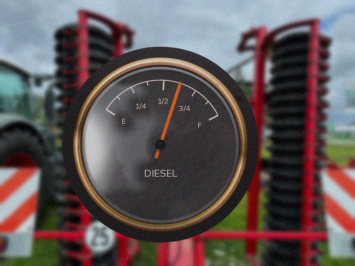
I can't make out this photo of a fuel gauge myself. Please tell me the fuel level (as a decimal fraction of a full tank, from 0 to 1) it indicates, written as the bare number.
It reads 0.625
